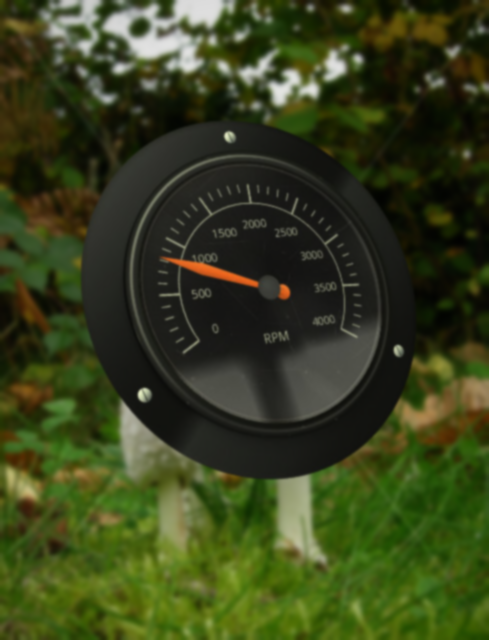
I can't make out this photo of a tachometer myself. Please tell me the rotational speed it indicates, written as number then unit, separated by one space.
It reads 800 rpm
